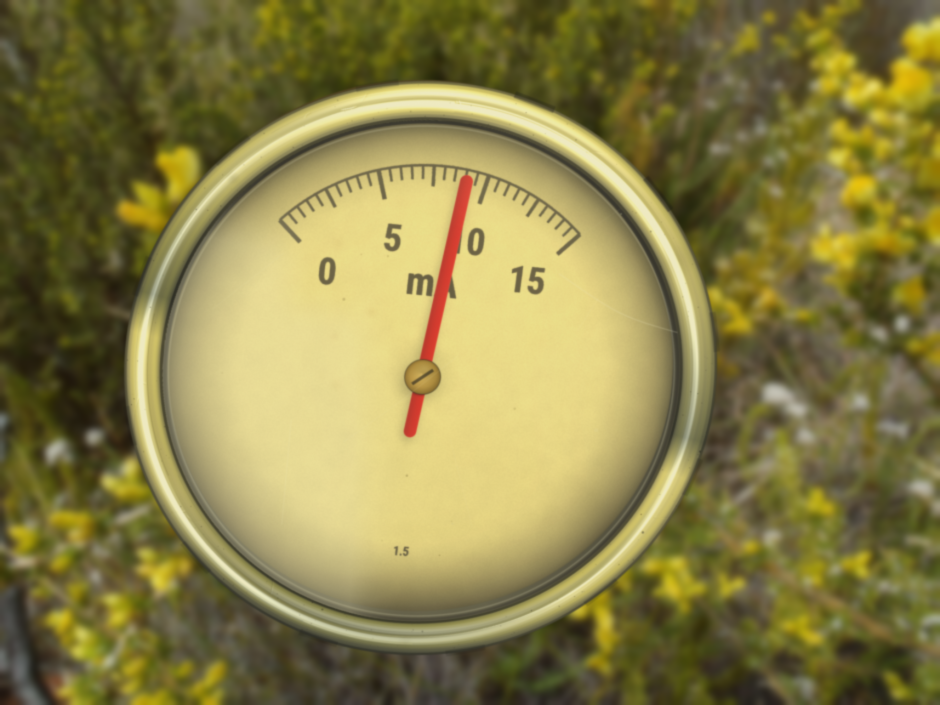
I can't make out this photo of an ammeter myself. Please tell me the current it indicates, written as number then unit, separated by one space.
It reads 9 mA
